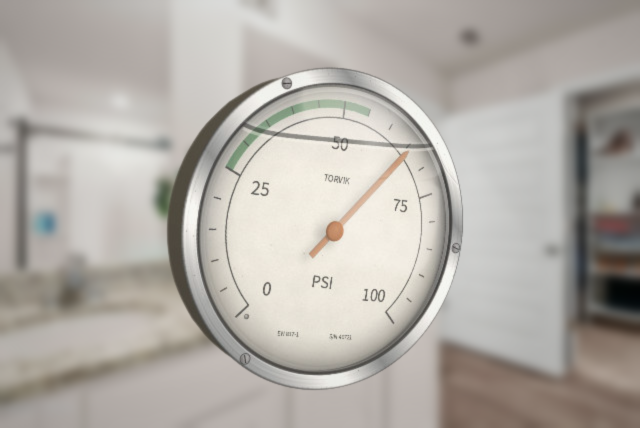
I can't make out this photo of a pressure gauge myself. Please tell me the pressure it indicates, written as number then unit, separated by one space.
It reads 65 psi
